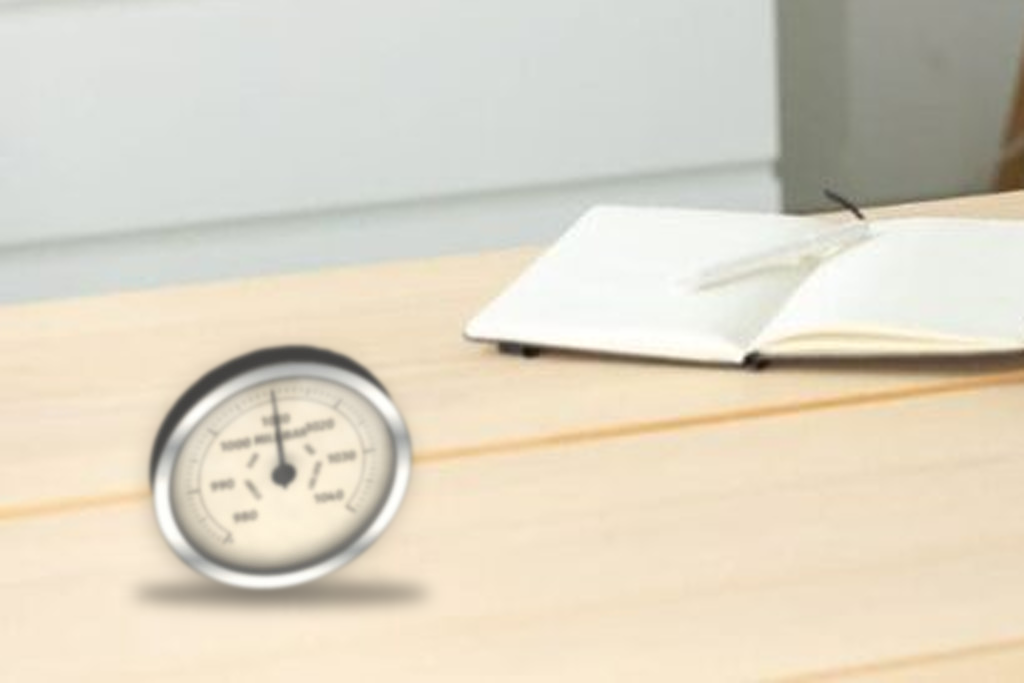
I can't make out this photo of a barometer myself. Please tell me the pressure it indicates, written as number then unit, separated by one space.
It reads 1010 mbar
